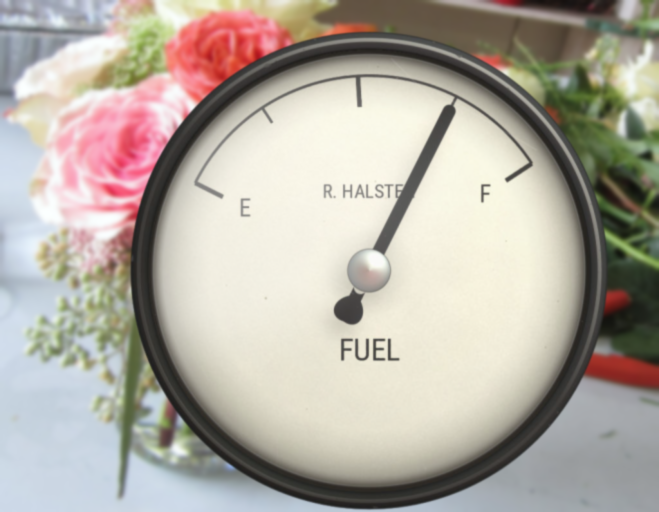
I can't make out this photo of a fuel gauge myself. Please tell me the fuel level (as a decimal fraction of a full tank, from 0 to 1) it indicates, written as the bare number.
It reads 0.75
